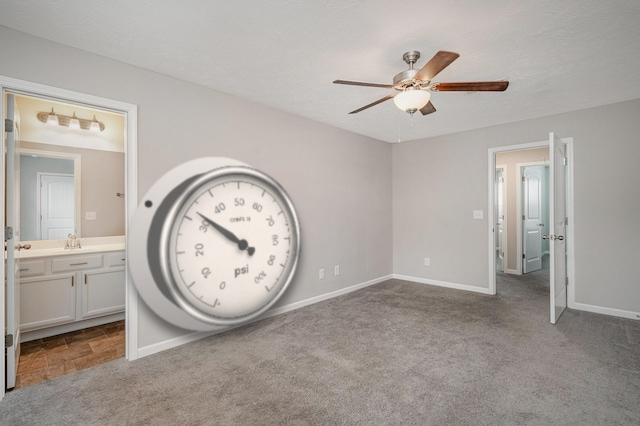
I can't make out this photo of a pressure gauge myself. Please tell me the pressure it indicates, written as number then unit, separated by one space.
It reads 32.5 psi
